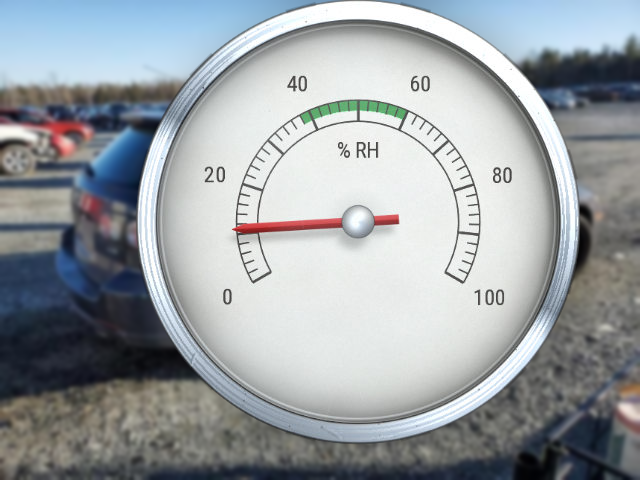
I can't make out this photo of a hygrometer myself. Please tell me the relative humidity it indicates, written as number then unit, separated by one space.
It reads 11 %
